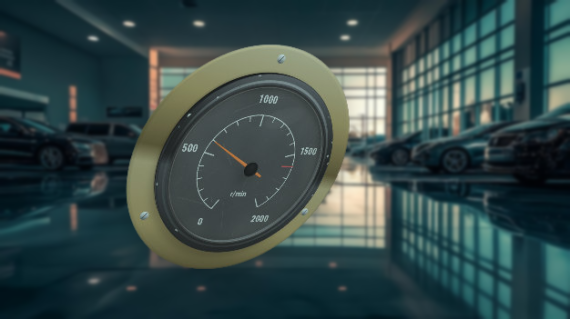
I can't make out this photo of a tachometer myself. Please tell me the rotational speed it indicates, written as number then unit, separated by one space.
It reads 600 rpm
